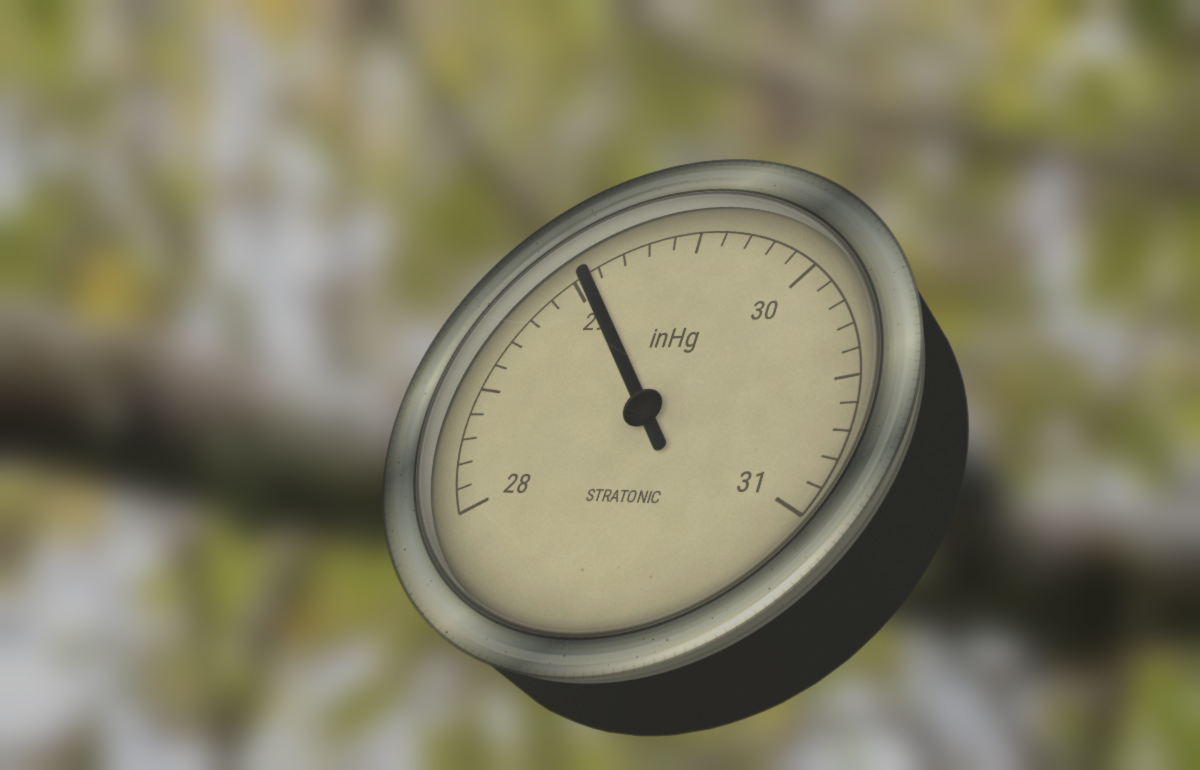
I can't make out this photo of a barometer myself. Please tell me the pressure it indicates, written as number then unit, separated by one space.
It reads 29.05 inHg
